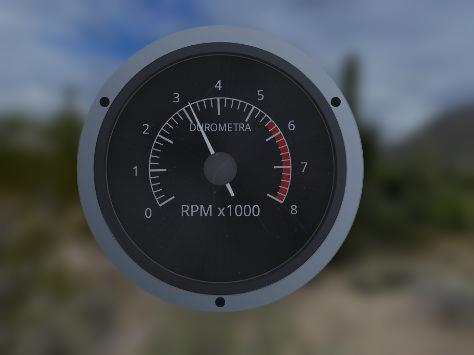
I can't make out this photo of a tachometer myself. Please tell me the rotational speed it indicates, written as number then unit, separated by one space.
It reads 3200 rpm
